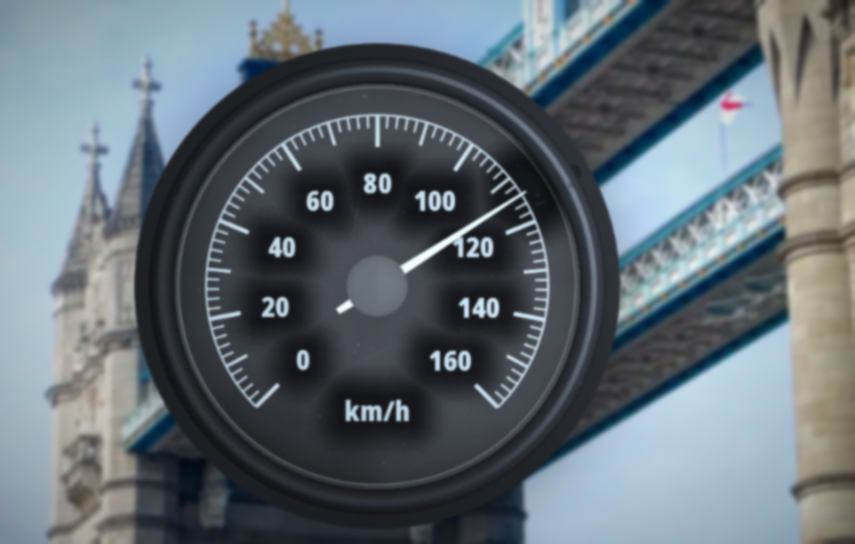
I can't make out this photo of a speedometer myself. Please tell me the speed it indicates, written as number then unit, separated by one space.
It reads 114 km/h
